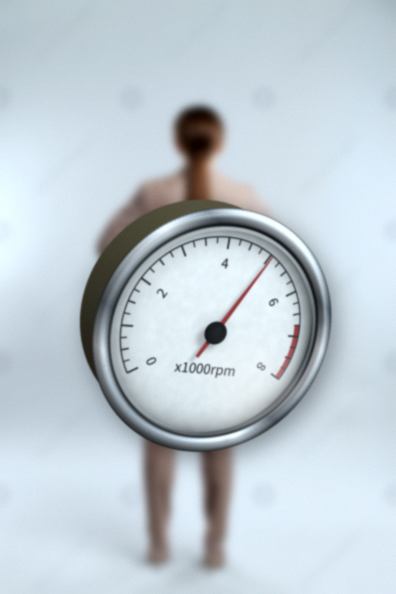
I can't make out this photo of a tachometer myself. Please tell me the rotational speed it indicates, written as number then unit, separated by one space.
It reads 5000 rpm
